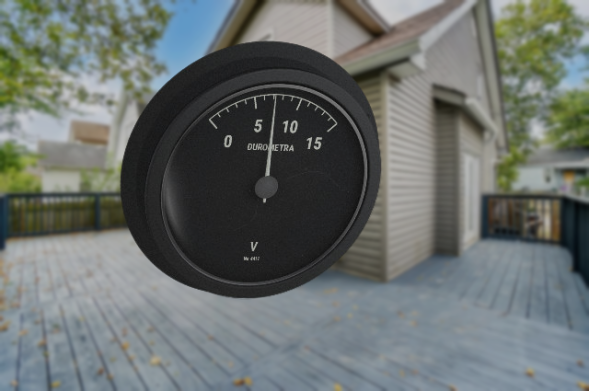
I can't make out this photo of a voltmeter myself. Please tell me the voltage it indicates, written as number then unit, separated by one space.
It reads 7 V
